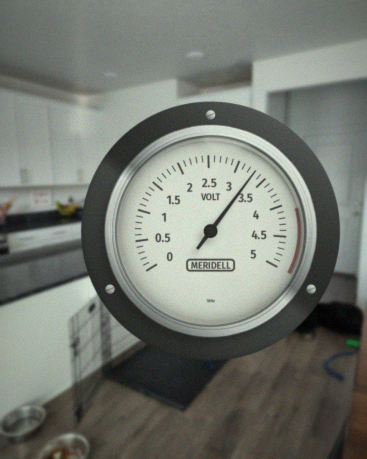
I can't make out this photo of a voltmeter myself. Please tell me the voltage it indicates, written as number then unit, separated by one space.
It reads 3.3 V
